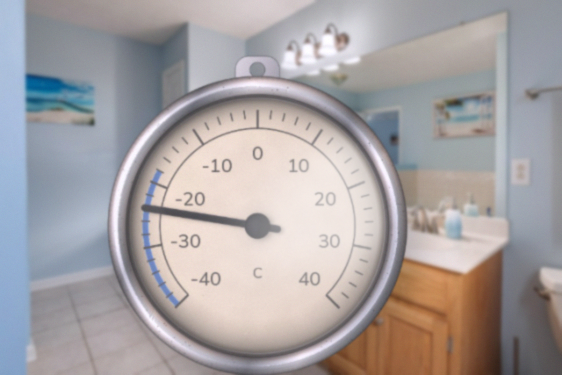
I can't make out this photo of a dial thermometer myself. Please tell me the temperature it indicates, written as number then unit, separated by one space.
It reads -24 °C
